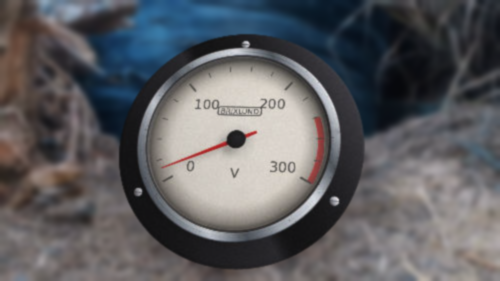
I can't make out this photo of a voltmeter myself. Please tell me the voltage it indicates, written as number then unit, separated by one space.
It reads 10 V
